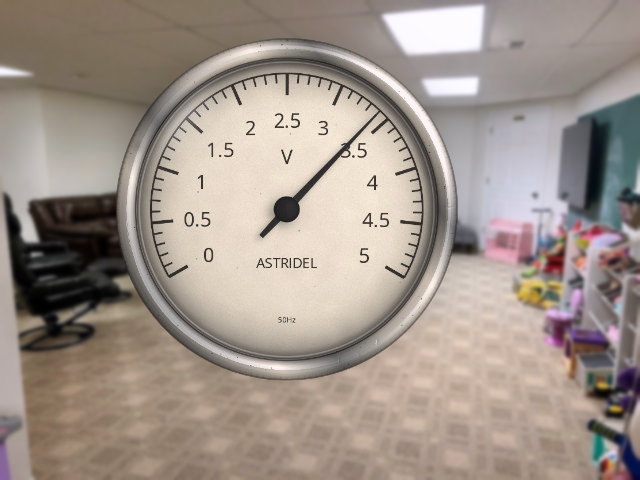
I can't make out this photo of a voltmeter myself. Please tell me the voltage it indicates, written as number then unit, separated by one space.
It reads 3.4 V
